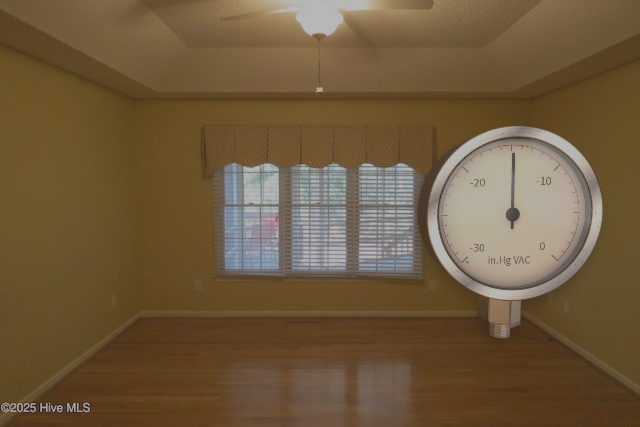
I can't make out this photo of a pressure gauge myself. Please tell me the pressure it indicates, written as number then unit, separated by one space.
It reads -15 inHg
